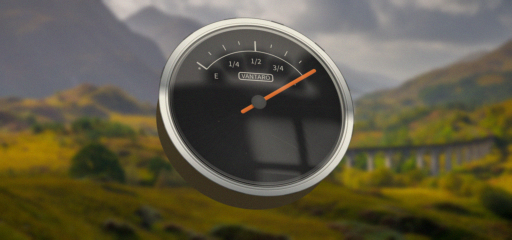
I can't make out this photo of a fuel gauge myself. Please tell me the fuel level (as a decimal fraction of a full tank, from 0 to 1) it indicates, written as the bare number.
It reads 1
